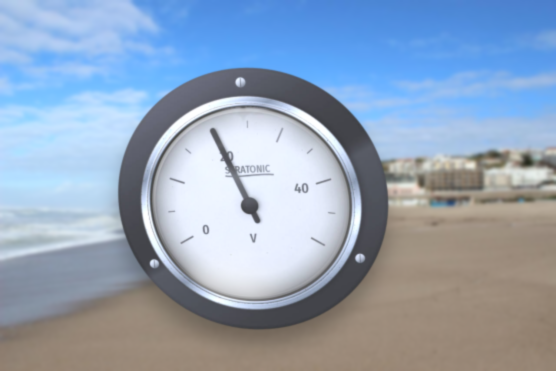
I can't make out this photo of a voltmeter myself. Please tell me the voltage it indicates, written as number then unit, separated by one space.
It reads 20 V
